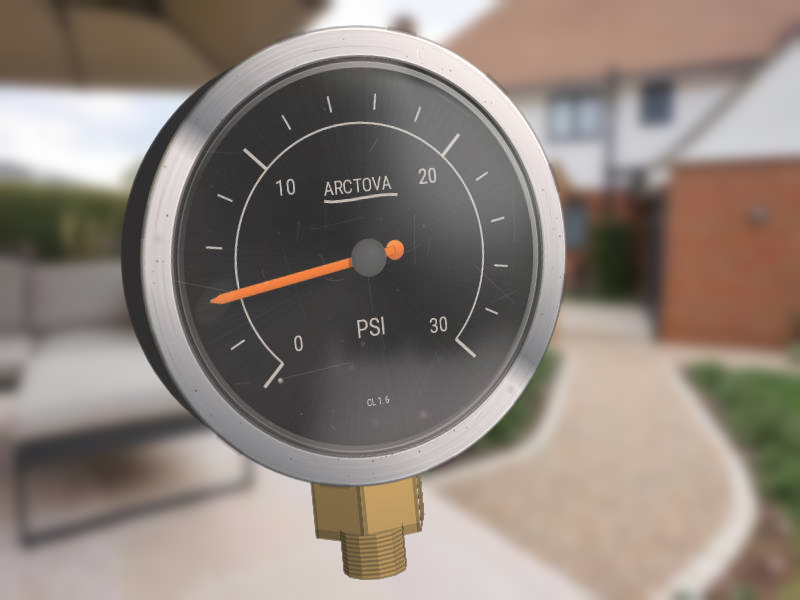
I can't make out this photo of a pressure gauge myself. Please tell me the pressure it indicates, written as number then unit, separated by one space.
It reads 4 psi
